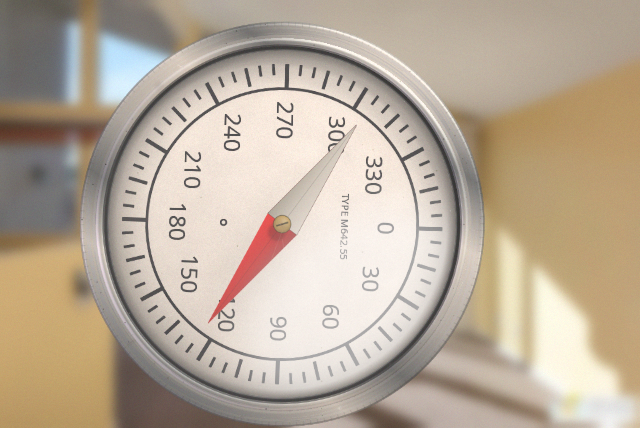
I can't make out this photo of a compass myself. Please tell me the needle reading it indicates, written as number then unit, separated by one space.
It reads 125 °
